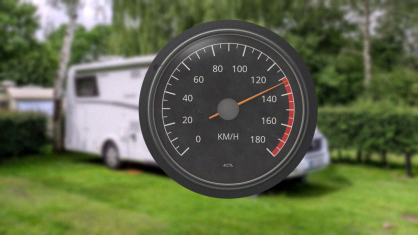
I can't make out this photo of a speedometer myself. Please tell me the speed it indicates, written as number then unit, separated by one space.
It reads 132.5 km/h
